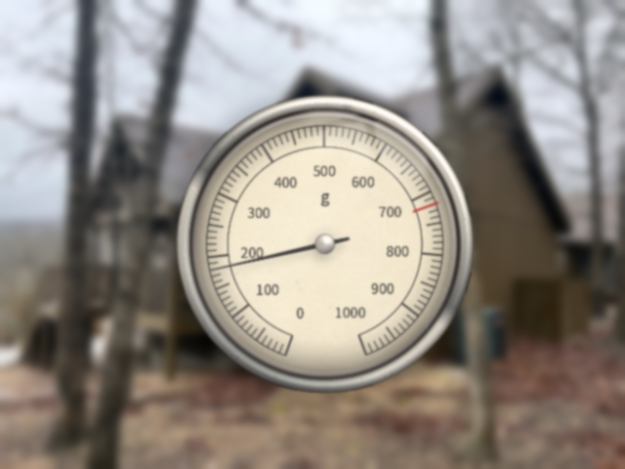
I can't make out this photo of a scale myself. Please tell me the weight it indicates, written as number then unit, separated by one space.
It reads 180 g
